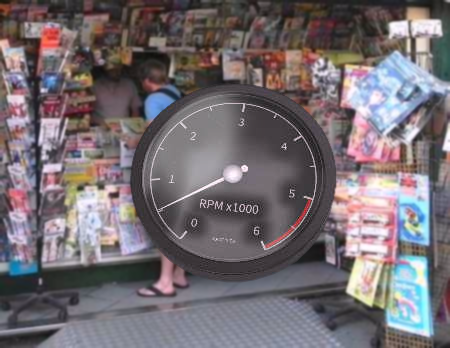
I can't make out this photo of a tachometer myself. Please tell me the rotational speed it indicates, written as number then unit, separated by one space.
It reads 500 rpm
